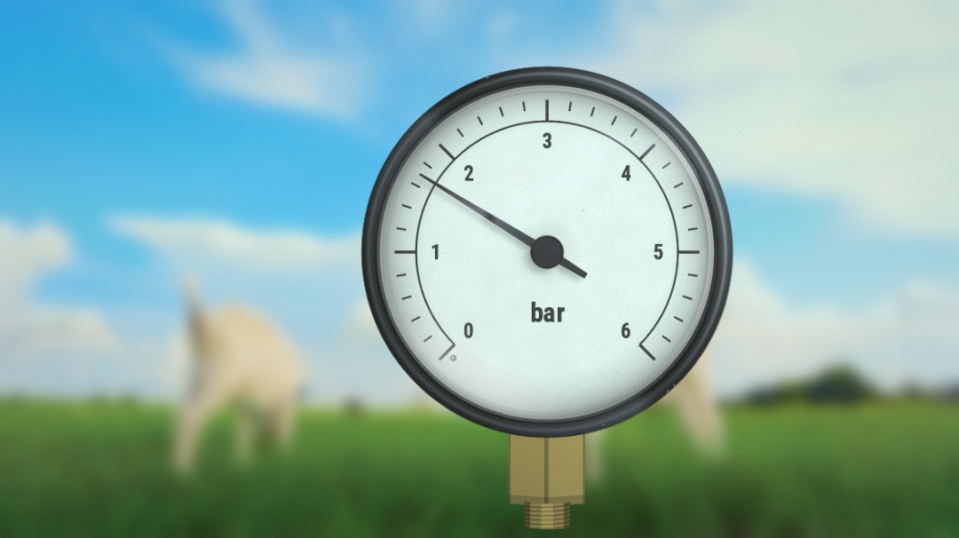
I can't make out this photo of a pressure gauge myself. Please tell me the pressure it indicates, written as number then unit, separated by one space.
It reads 1.7 bar
